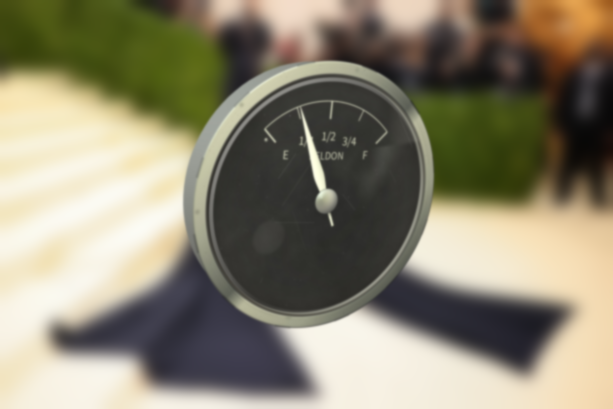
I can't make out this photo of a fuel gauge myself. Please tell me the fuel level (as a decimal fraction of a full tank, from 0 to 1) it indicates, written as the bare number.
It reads 0.25
